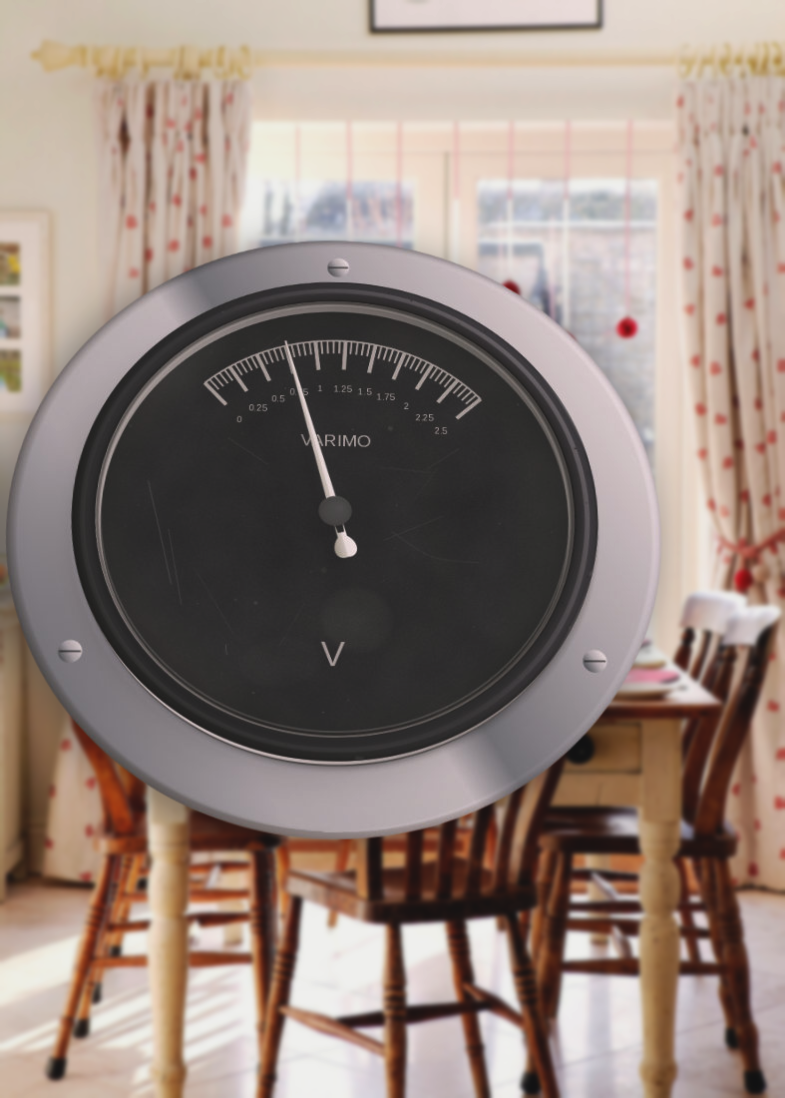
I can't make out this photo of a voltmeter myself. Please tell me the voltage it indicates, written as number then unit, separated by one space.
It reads 0.75 V
